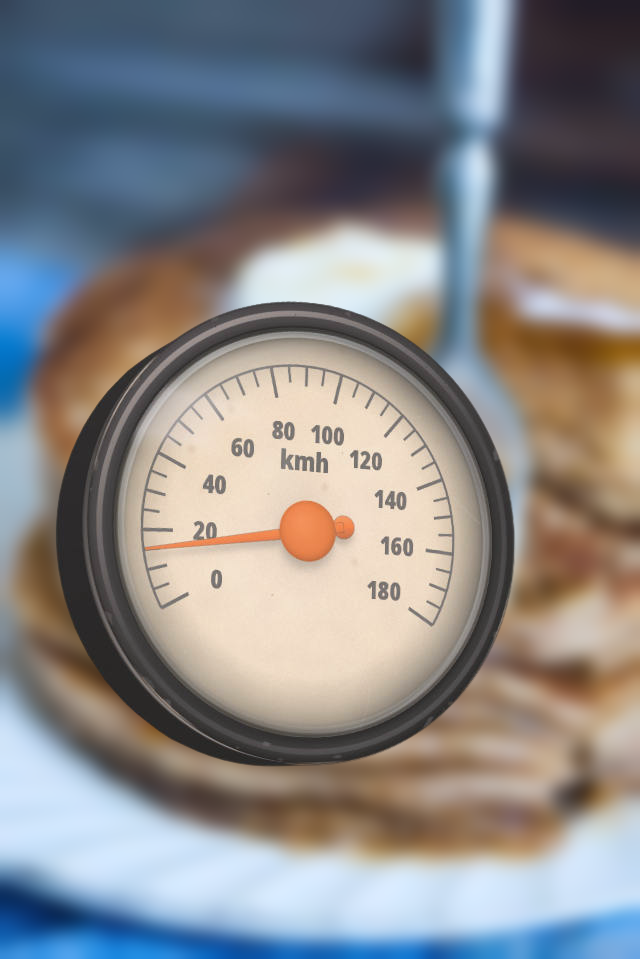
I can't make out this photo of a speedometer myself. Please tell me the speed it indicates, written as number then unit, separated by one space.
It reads 15 km/h
